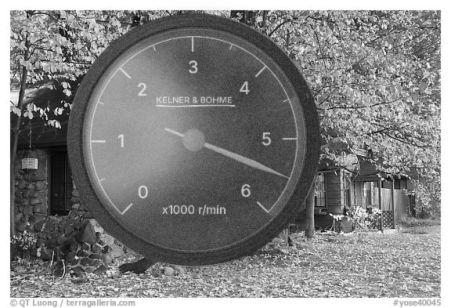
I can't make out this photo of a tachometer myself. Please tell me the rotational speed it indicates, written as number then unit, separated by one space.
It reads 5500 rpm
